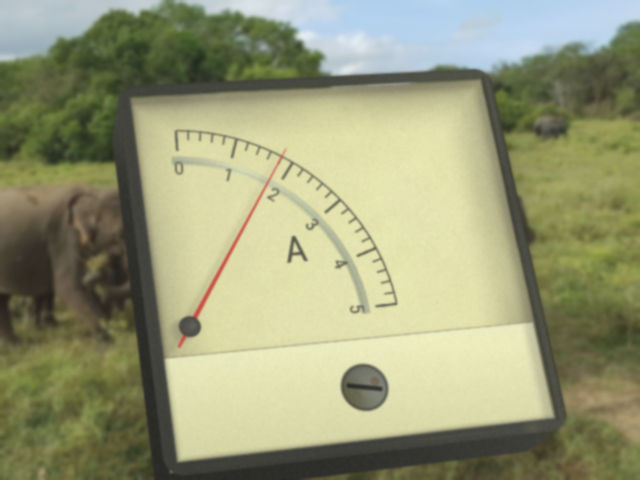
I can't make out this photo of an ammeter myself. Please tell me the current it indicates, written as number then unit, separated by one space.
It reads 1.8 A
